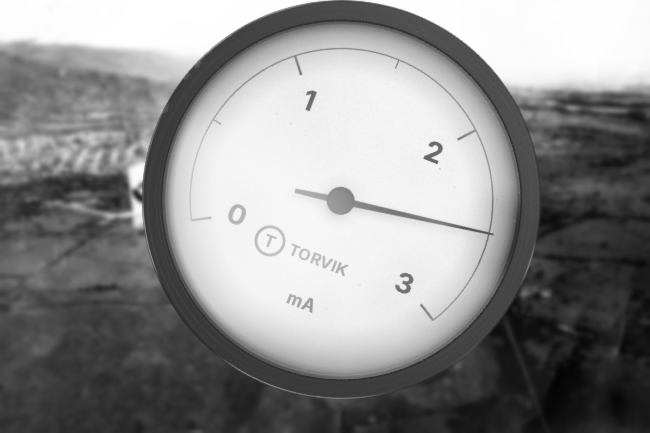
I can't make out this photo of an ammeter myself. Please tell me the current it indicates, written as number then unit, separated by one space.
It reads 2.5 mA
